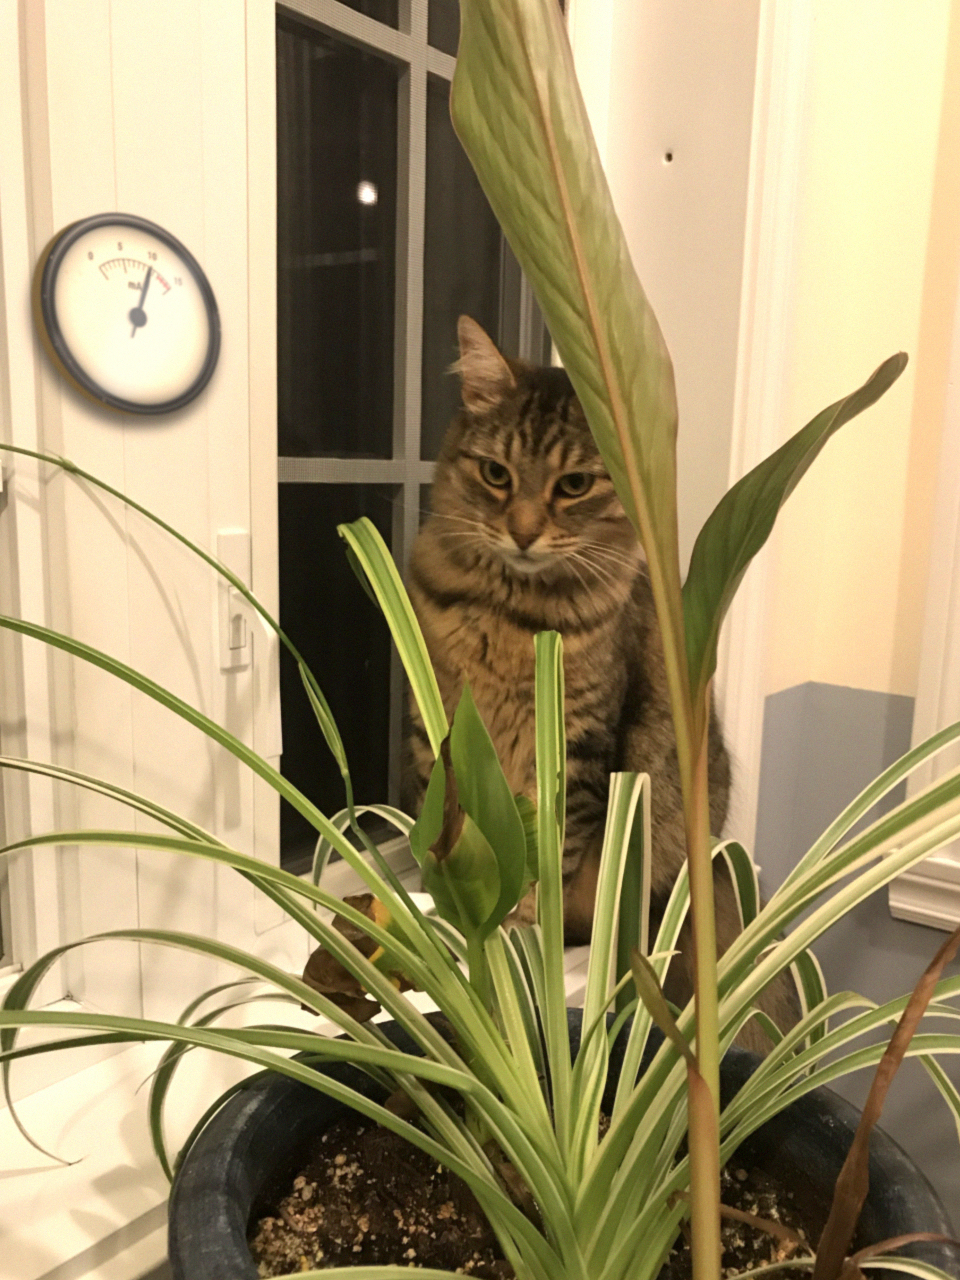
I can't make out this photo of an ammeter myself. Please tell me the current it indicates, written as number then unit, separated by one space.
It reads 10 mA
